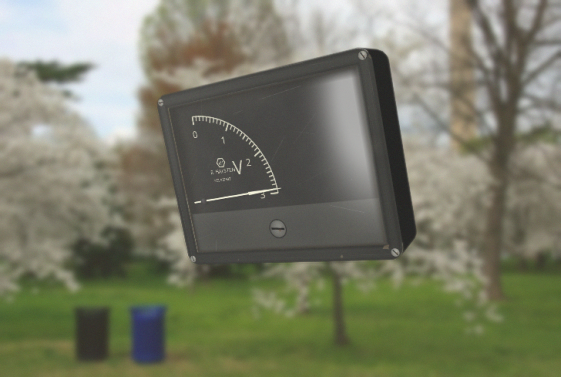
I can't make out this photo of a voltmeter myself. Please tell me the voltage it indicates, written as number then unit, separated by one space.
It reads 2.9 V
